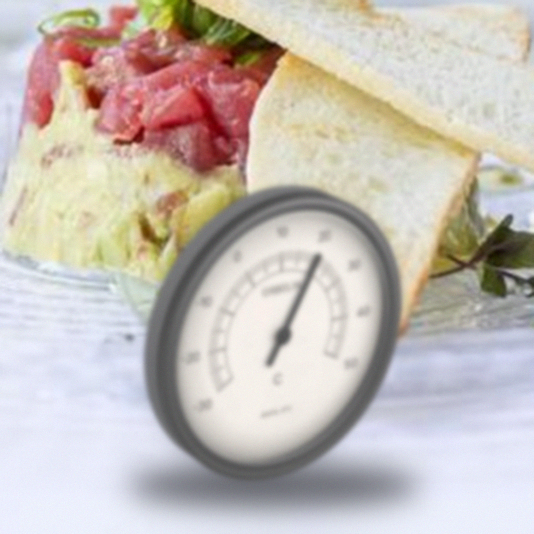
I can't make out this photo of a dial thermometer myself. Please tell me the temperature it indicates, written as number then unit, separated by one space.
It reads 20 °C
